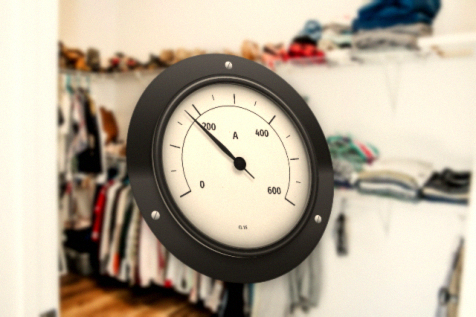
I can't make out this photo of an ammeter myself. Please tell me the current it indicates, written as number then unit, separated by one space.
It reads 175 A
